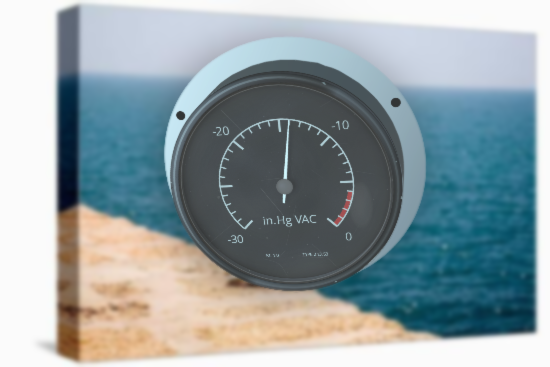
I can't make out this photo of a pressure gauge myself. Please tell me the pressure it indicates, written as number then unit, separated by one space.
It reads -14 inHg
